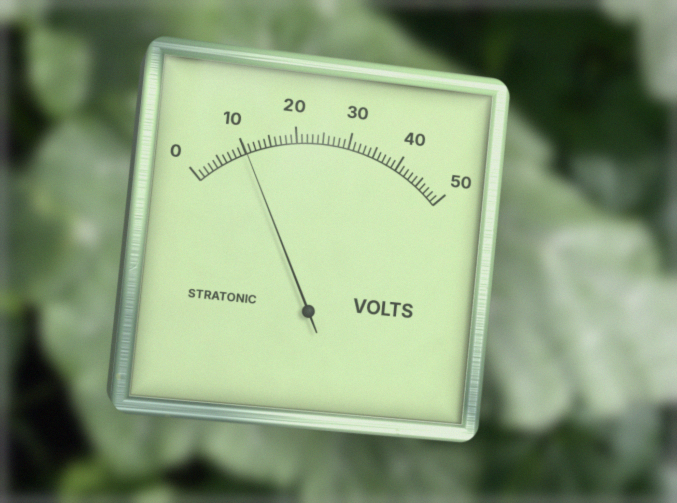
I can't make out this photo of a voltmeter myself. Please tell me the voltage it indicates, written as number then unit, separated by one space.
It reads 10 V
